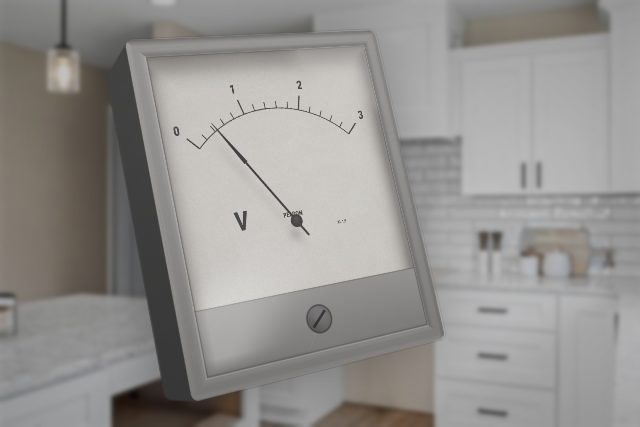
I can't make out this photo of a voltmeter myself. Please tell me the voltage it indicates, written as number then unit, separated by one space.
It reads 0.4 V
